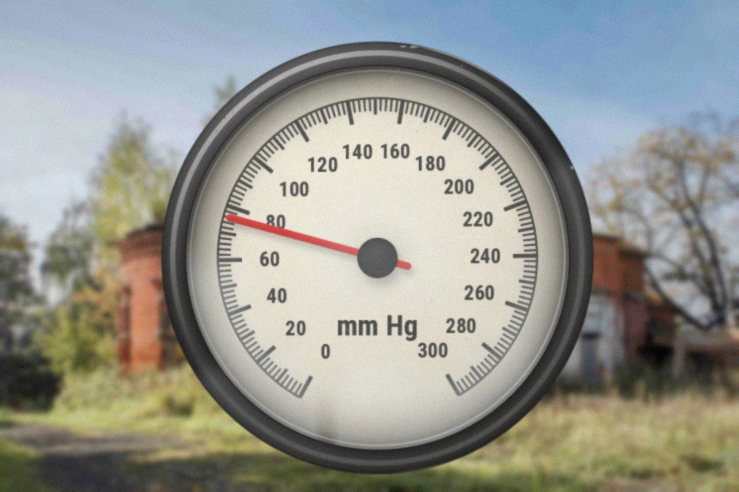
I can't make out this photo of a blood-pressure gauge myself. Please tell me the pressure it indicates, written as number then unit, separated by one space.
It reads 76 mmHg
